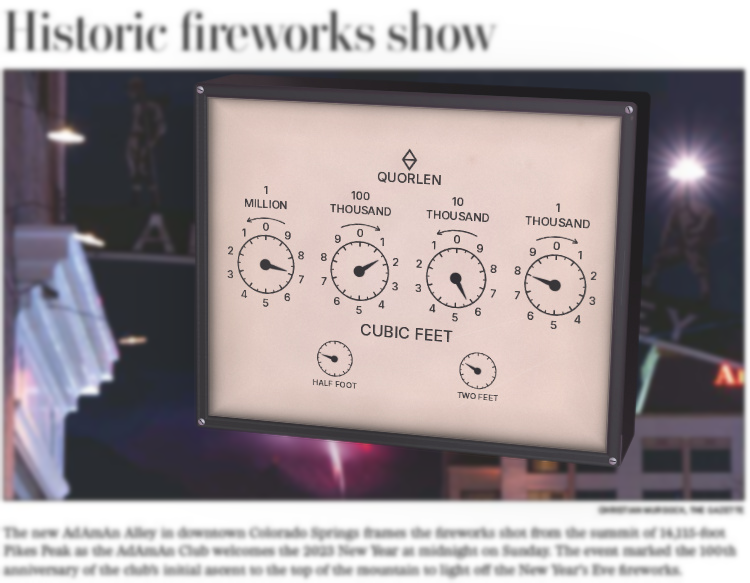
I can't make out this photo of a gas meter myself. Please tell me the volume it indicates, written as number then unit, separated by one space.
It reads 715800 ft³
